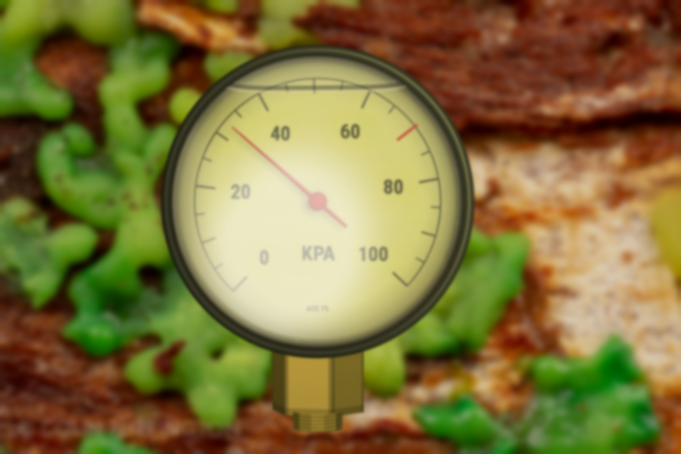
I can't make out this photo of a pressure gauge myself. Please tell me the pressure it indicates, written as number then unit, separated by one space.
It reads 32.5 kPa
